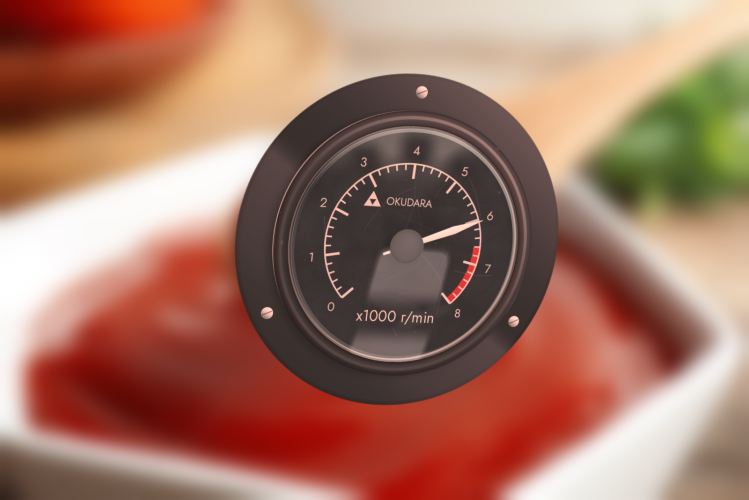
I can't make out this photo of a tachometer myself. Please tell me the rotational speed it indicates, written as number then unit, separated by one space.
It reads 6000 rpm
